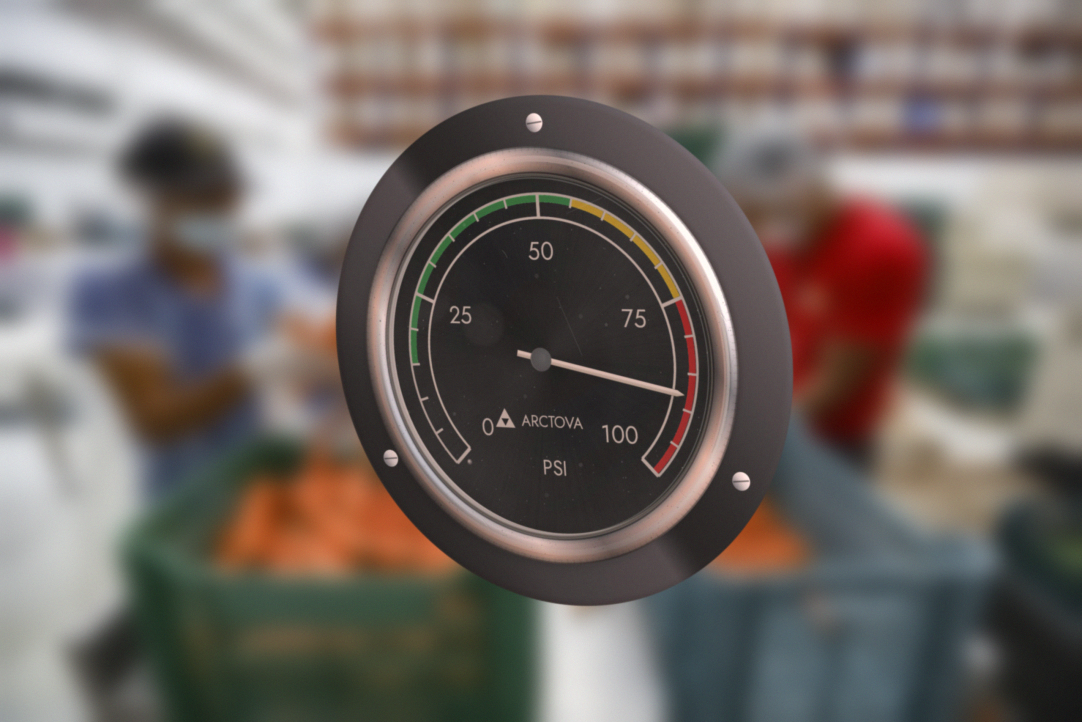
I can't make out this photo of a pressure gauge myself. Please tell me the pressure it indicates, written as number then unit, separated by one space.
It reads 87.5 psi
